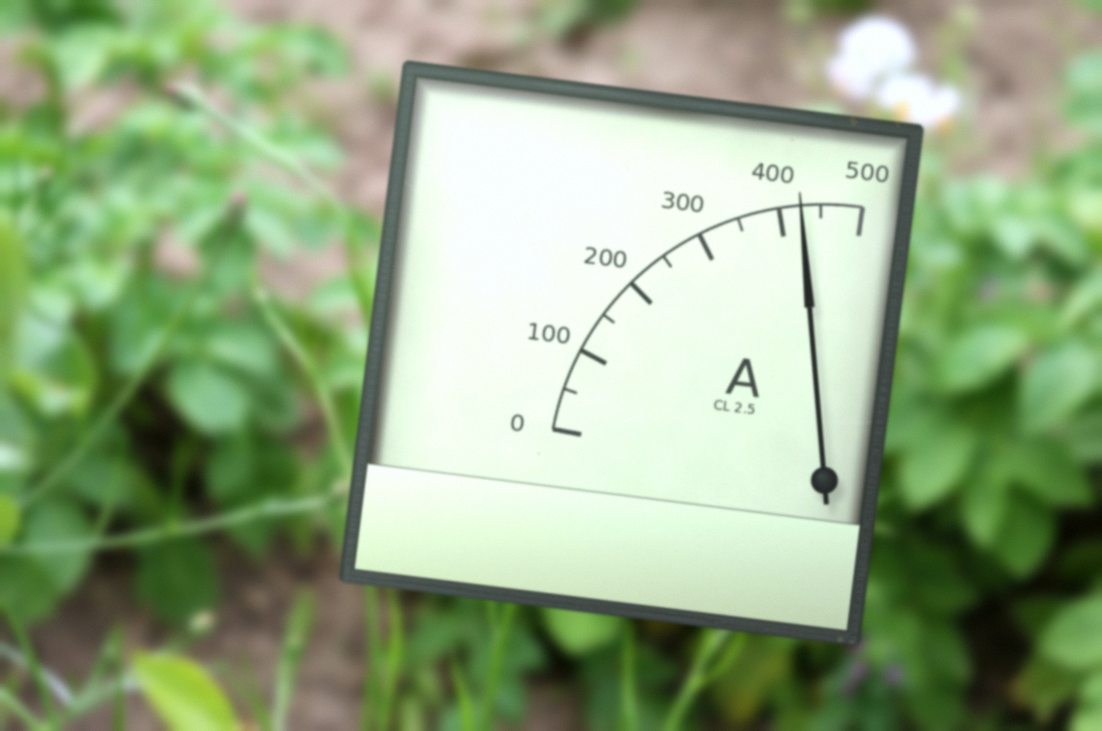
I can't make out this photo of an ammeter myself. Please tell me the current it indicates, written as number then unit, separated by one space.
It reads 425 A
